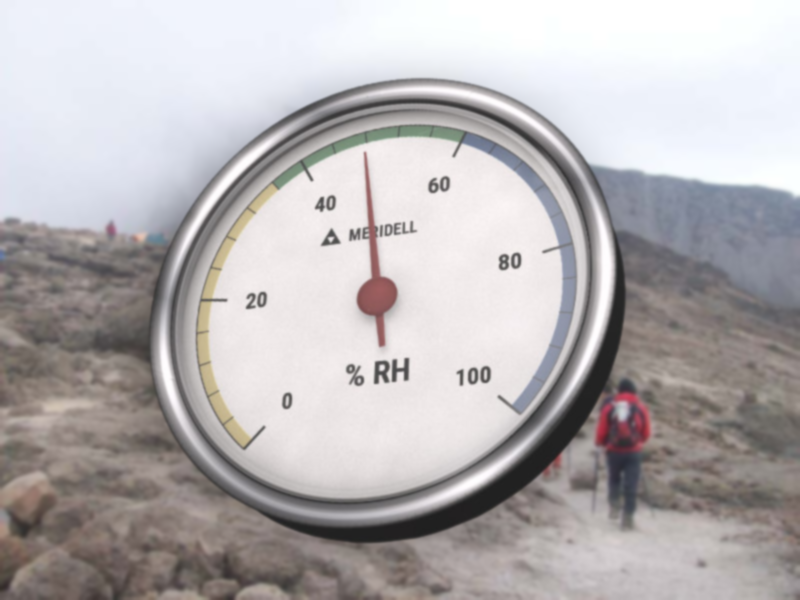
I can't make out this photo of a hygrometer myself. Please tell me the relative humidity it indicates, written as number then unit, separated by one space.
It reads 48 %
